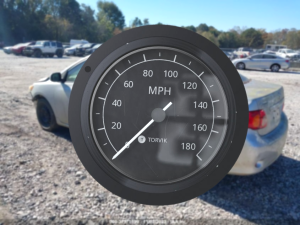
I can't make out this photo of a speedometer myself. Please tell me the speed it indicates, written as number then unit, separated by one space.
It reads 0 mph
